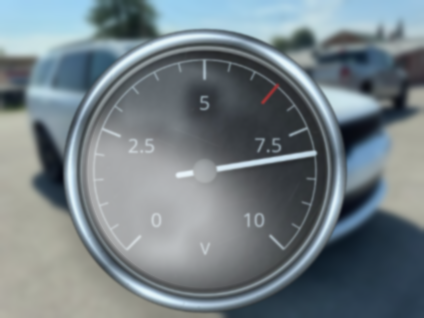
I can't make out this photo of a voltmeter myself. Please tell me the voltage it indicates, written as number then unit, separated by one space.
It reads 8 V
